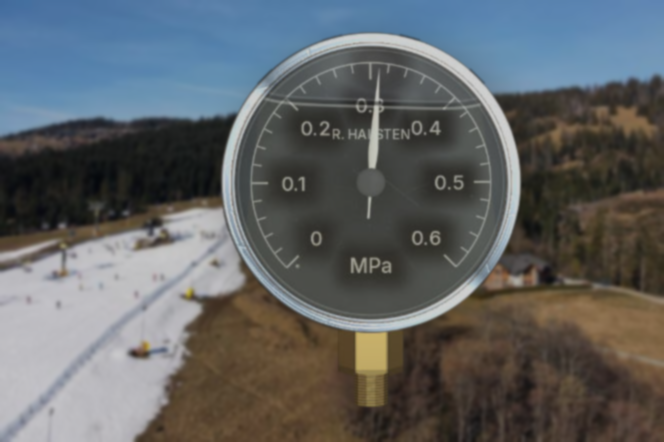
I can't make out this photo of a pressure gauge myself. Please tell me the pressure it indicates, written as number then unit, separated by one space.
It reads 0.31 MPa
